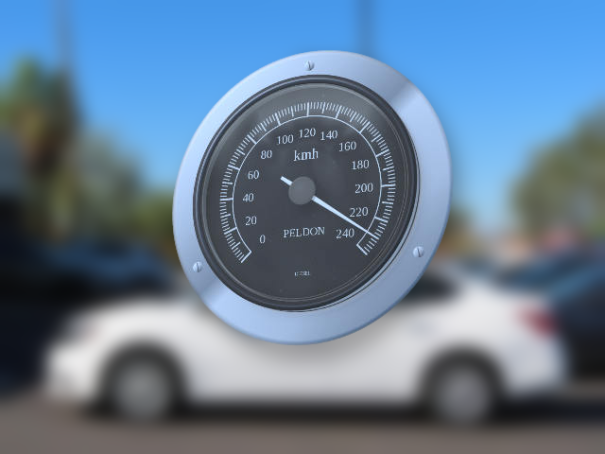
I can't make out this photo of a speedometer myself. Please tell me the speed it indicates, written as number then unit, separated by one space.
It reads 230 km/h
